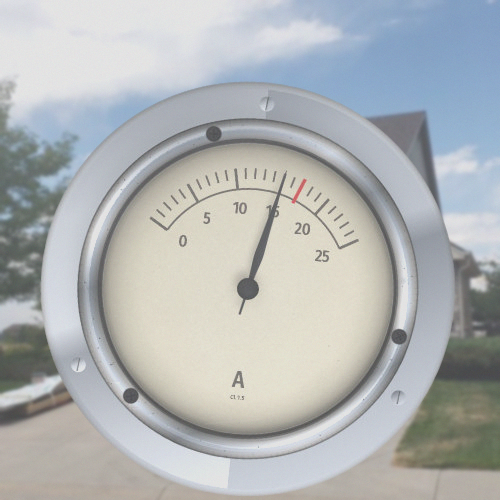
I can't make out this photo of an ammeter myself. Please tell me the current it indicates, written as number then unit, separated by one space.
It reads 15 A
